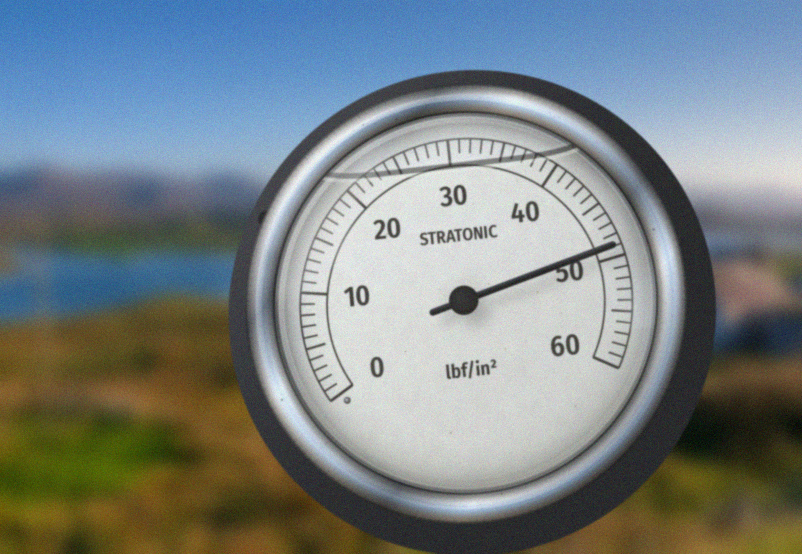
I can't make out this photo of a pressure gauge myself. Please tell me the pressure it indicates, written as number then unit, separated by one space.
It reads 49 psi
